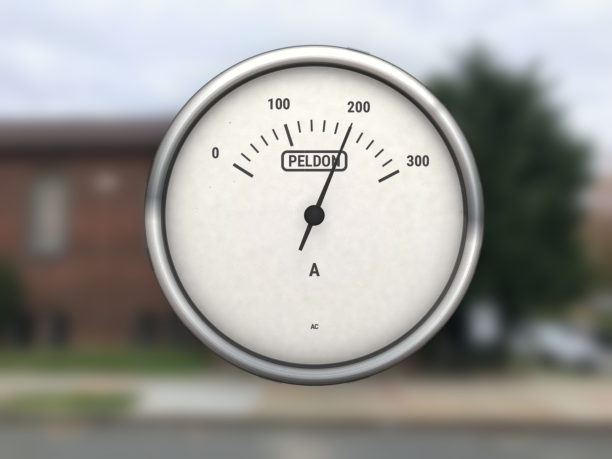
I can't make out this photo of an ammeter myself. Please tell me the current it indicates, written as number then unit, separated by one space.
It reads 200 A
